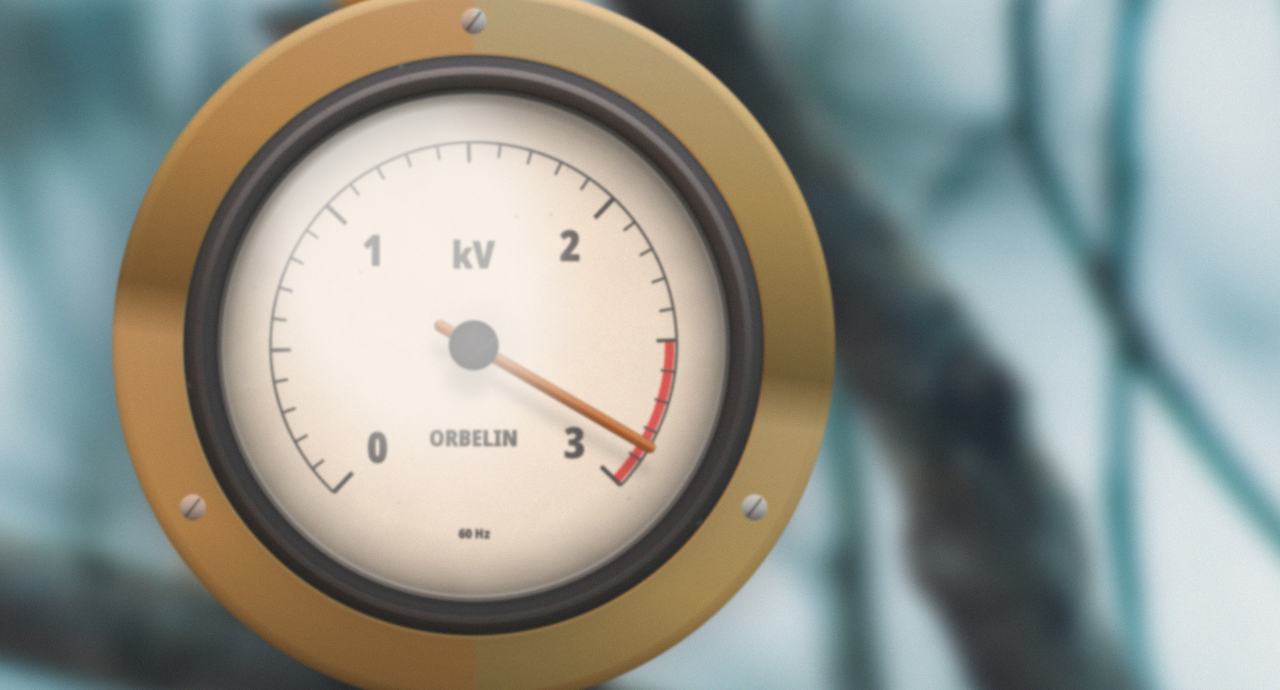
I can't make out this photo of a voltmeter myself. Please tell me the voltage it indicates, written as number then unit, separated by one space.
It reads 2.85 kV
